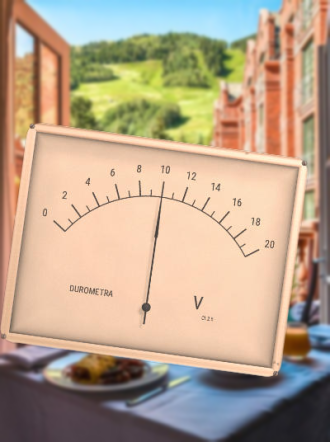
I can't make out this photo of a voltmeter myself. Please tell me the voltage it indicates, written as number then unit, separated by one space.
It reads 10 V
